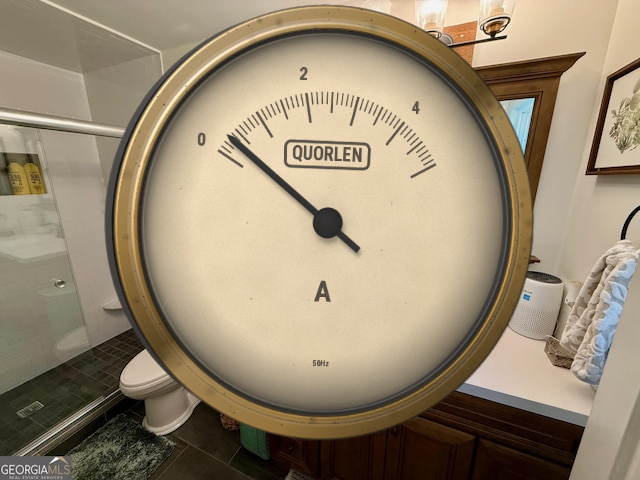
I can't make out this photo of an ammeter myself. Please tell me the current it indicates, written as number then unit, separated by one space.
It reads 0.3 A
